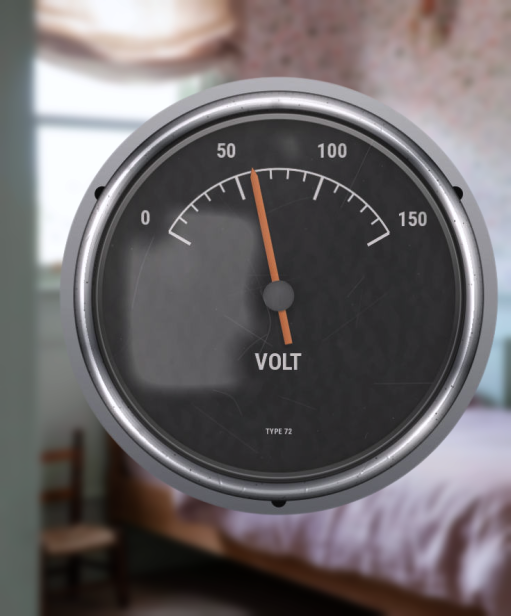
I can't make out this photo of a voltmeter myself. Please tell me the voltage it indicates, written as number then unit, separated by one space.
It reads 60 V
